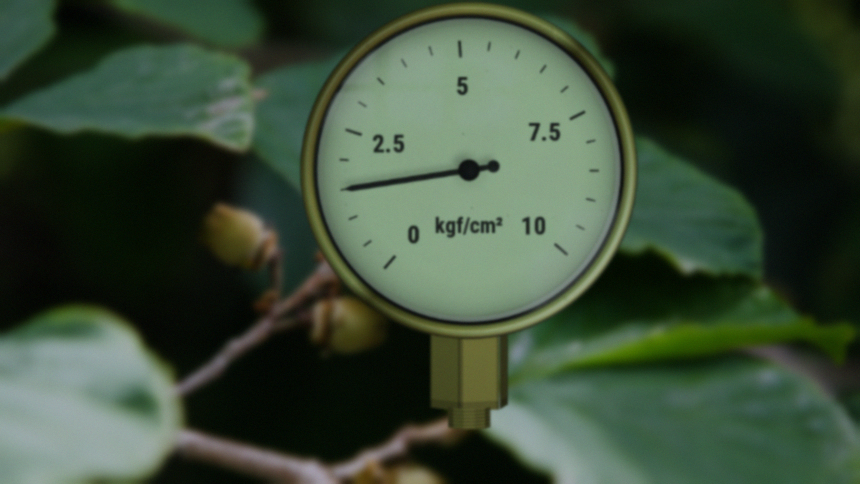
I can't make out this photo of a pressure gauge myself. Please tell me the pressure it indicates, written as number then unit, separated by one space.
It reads 1.5 kg/cm²
